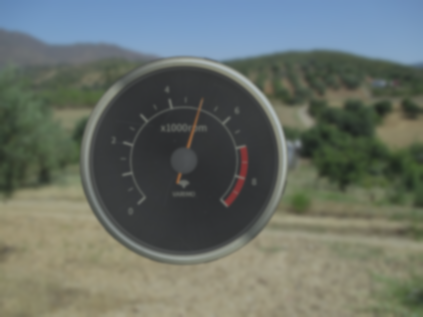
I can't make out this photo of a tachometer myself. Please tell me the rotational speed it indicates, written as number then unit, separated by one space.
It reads 5000 rpm
